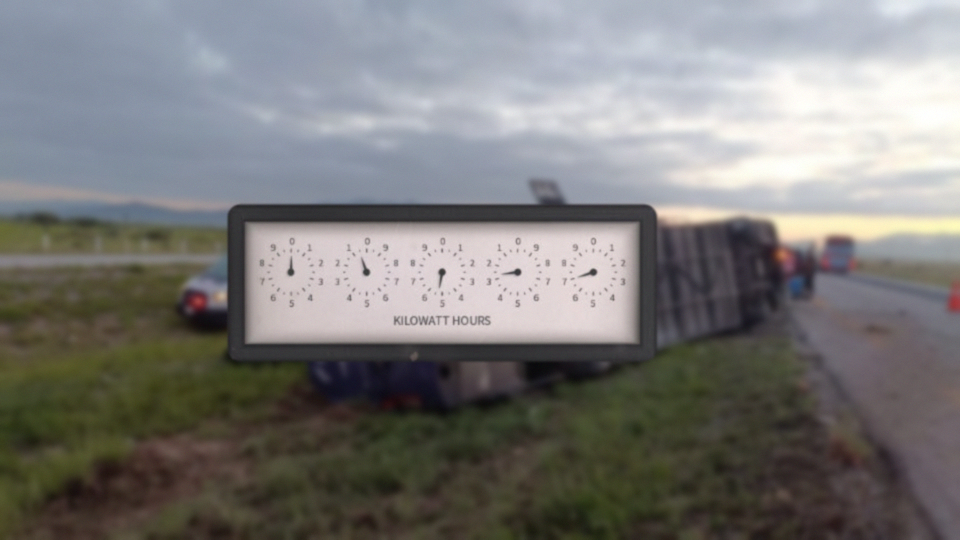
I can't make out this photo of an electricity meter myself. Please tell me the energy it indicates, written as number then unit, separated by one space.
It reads 527 kWh
